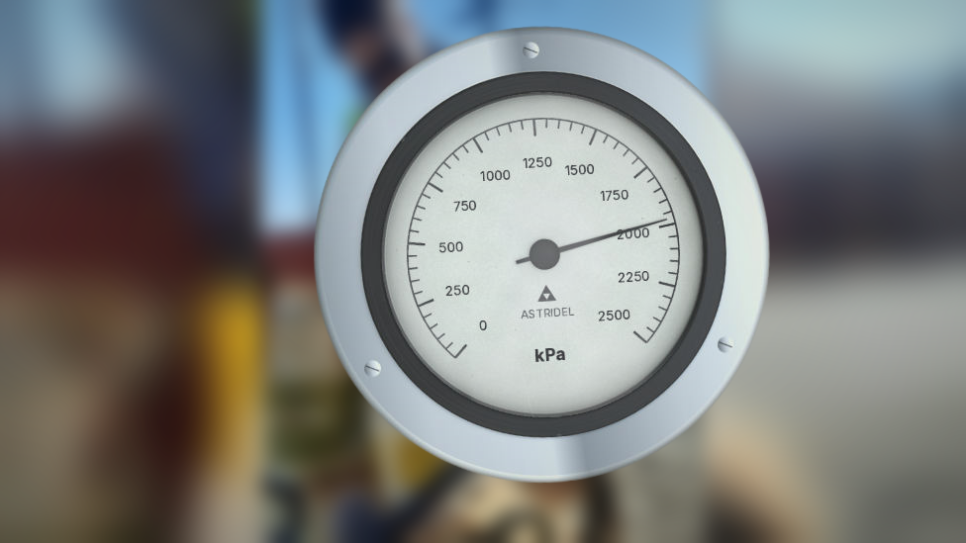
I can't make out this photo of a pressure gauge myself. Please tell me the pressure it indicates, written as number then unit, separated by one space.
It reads 1975 kPa
